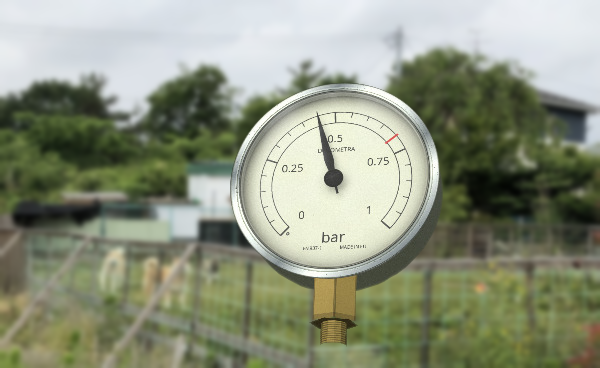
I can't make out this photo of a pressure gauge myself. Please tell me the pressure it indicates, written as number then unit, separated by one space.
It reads 0.45 bar
